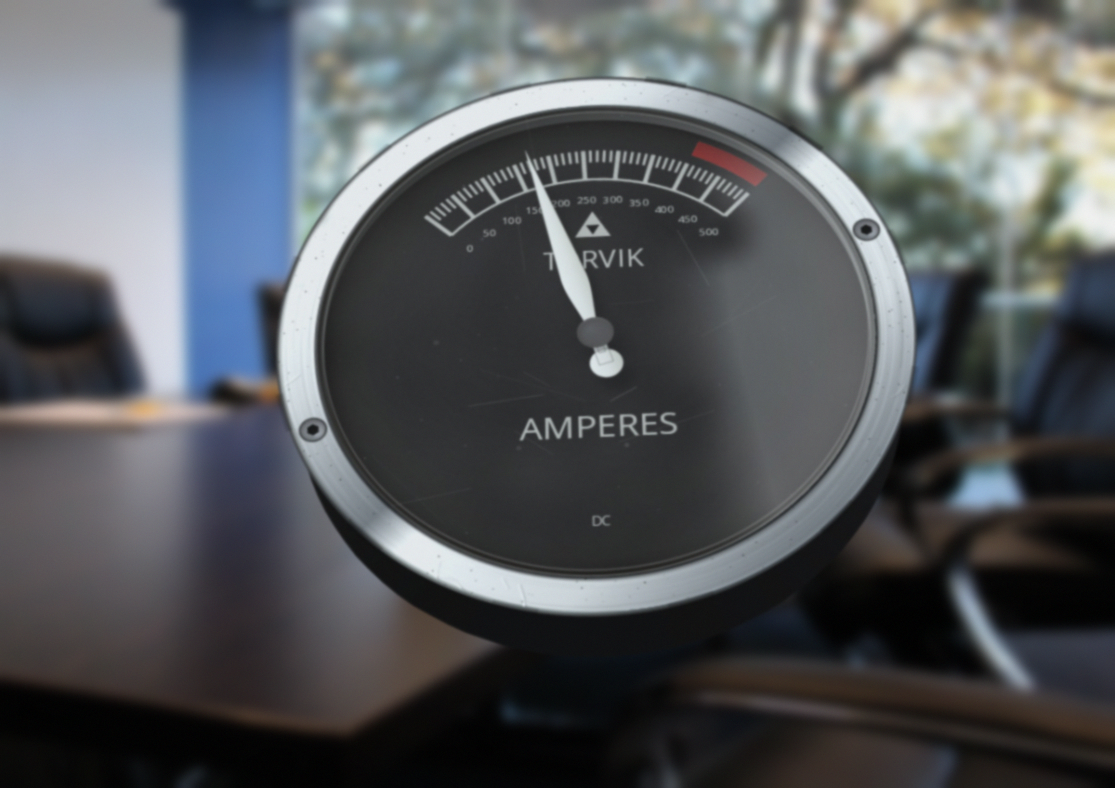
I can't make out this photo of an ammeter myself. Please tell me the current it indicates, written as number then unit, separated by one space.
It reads 170 A
